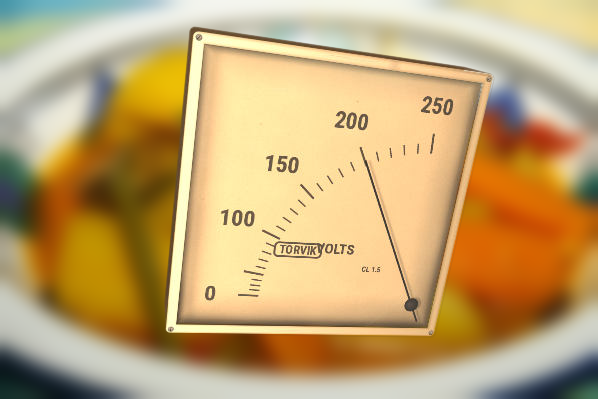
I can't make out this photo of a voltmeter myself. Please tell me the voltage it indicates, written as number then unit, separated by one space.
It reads 200 V
